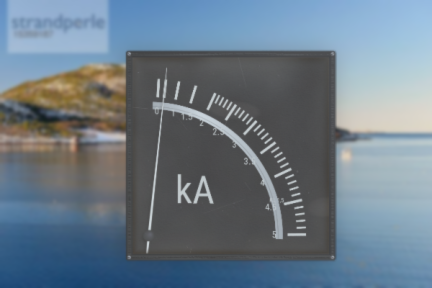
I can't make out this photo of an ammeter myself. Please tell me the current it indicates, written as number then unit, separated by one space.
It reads 0.5 kA
